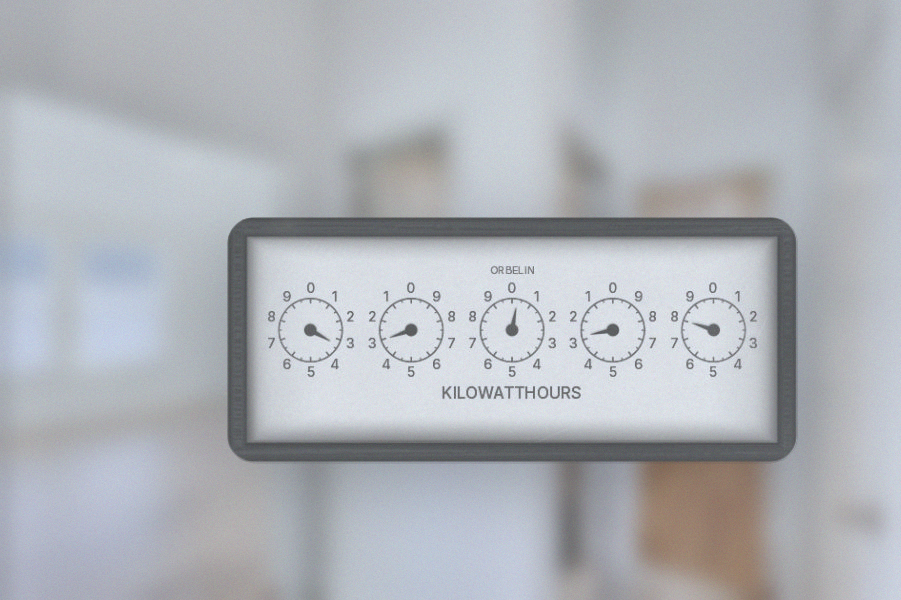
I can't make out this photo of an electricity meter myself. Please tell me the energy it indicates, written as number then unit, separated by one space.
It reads 33028 kWh
